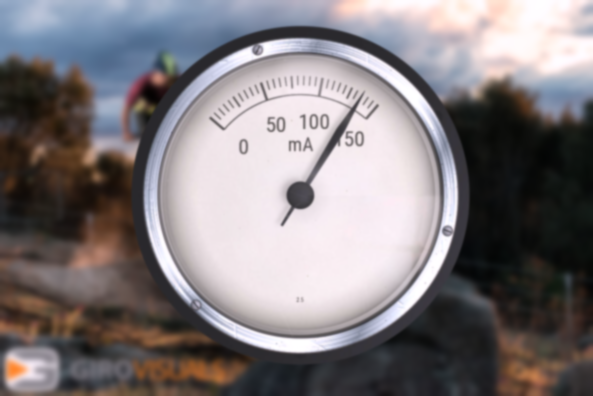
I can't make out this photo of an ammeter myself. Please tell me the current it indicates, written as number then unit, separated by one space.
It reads 135 mA
